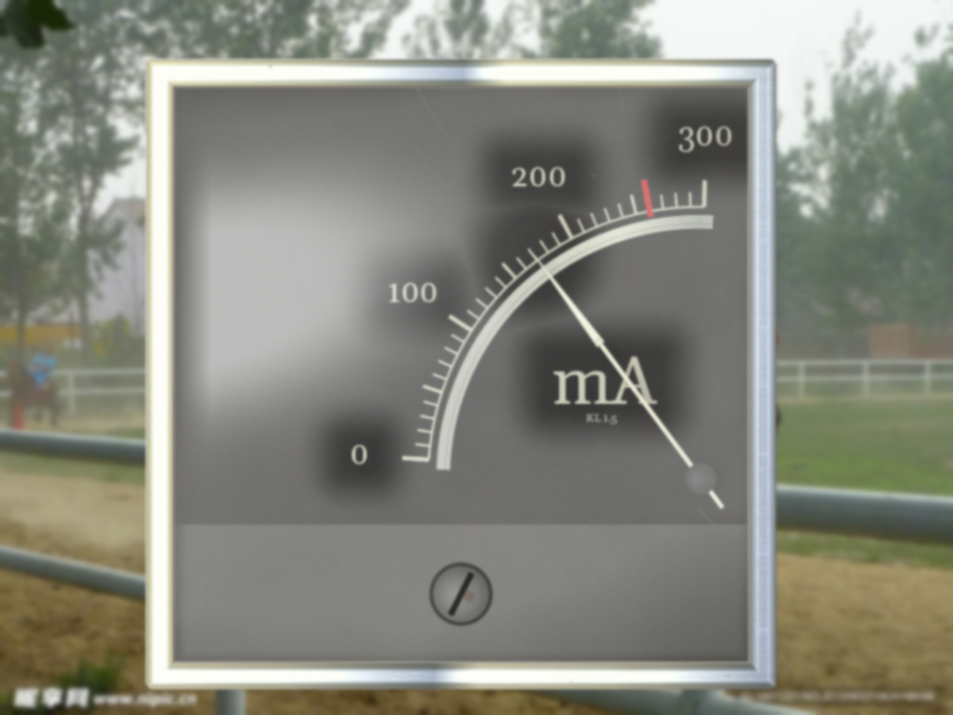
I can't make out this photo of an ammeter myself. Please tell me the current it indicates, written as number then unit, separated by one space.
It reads 170 mA
